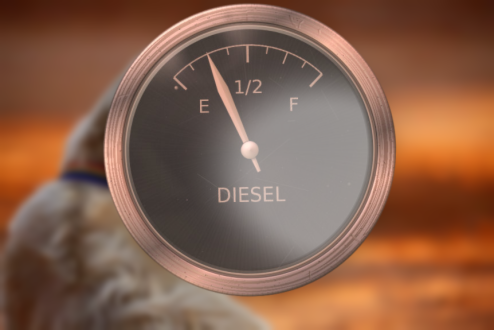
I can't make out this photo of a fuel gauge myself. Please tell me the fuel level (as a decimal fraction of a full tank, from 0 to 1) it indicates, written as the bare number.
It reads 0.25
